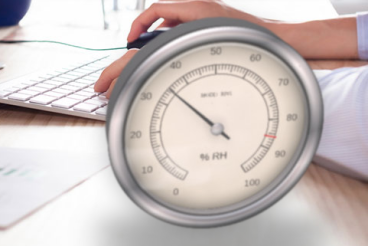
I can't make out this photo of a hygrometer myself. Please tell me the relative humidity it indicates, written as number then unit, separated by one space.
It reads 35 %
